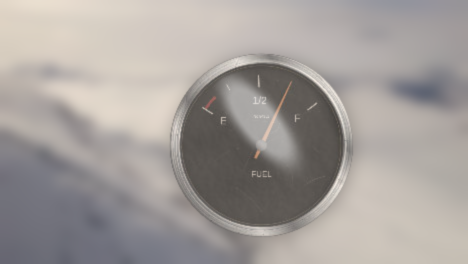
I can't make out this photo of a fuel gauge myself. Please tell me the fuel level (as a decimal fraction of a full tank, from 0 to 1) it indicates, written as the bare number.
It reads 0.75
